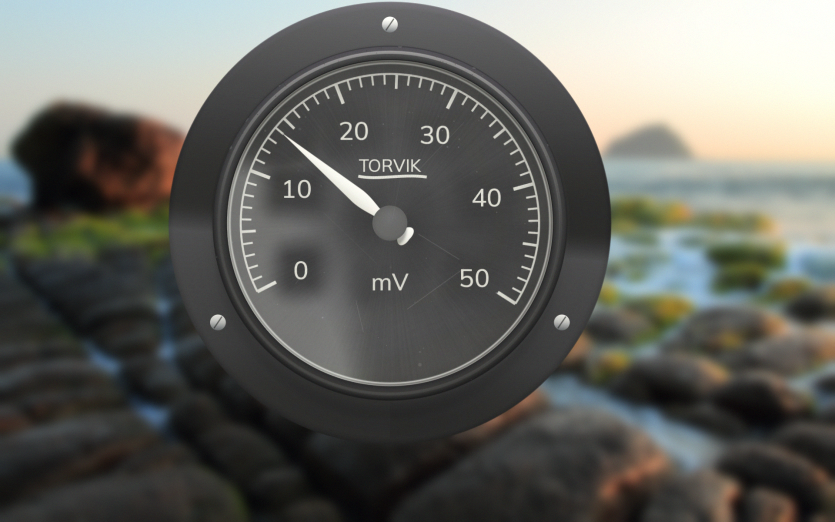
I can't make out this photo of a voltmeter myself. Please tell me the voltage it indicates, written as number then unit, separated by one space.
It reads 14 mV
